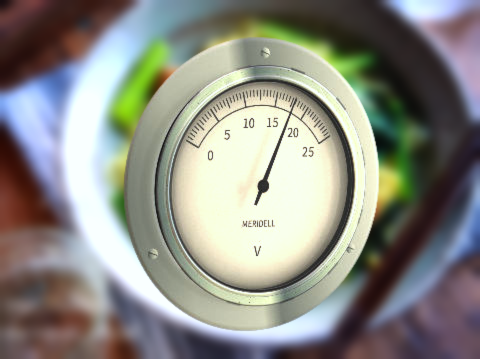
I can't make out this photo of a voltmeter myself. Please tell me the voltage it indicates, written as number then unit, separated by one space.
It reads 17.5 V
